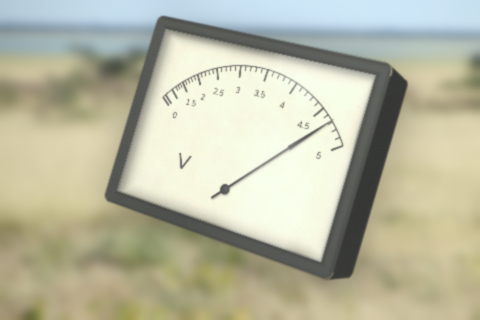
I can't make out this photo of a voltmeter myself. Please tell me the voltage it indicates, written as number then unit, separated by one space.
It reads 4.7 V
